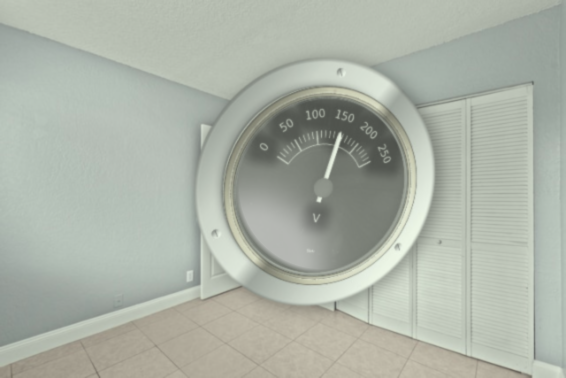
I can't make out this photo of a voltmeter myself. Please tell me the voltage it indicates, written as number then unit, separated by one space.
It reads 150 V
